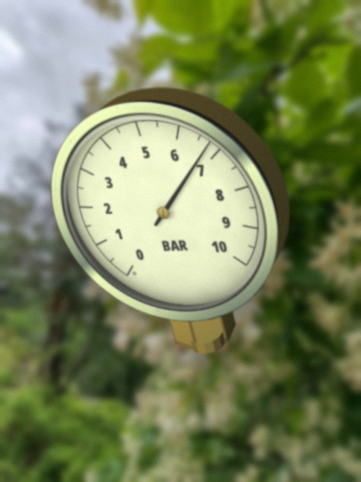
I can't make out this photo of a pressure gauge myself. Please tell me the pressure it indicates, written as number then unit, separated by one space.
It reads 6.75 bar
